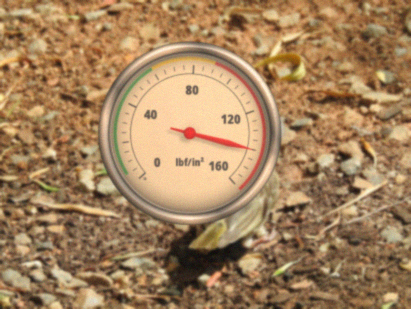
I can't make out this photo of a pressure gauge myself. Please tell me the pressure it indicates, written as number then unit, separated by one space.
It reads 140 psi
